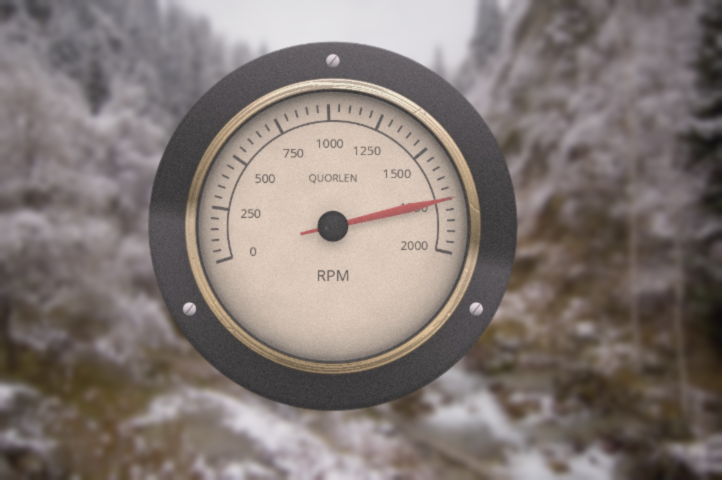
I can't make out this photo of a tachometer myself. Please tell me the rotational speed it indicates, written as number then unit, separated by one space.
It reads 1750 rpm
